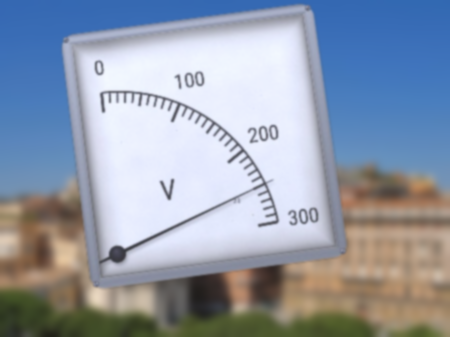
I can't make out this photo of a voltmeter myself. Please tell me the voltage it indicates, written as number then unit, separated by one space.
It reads 250 V
